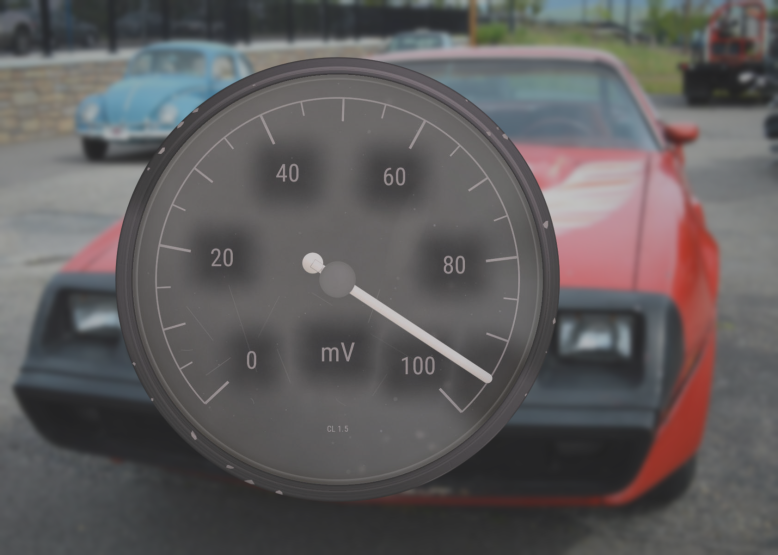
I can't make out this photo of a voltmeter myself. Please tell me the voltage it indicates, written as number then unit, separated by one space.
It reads 95 mV
